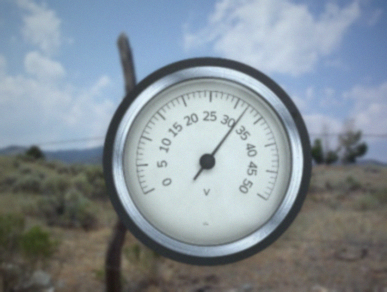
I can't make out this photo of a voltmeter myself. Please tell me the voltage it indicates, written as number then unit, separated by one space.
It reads 32 V
